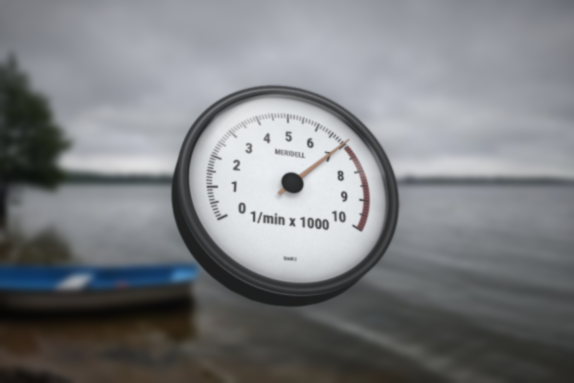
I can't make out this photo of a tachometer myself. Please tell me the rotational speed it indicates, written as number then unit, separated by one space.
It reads 7000 rpm
